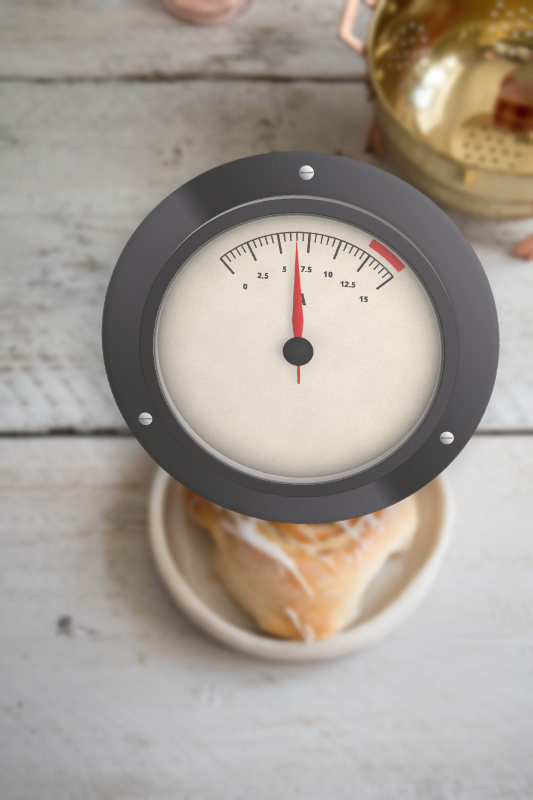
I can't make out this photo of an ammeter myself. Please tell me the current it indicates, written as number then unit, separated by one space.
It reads 6.5 A
